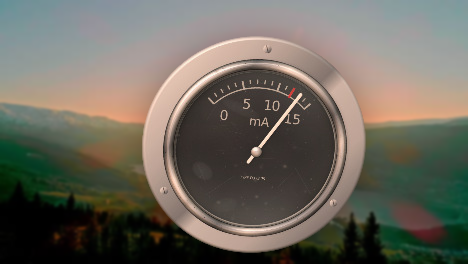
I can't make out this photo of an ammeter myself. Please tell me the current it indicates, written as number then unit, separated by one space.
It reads 13 mA
